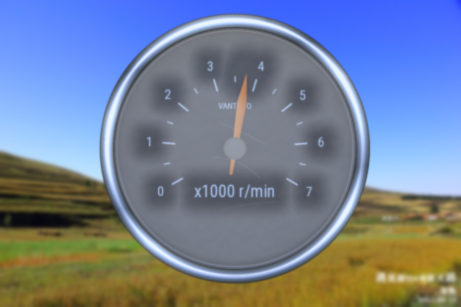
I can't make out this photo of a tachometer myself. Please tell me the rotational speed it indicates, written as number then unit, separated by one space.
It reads 3750 rpm
